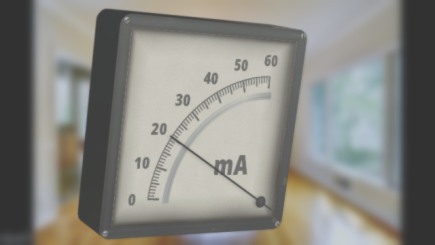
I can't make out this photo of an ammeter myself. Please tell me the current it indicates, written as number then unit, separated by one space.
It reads 20 mA
